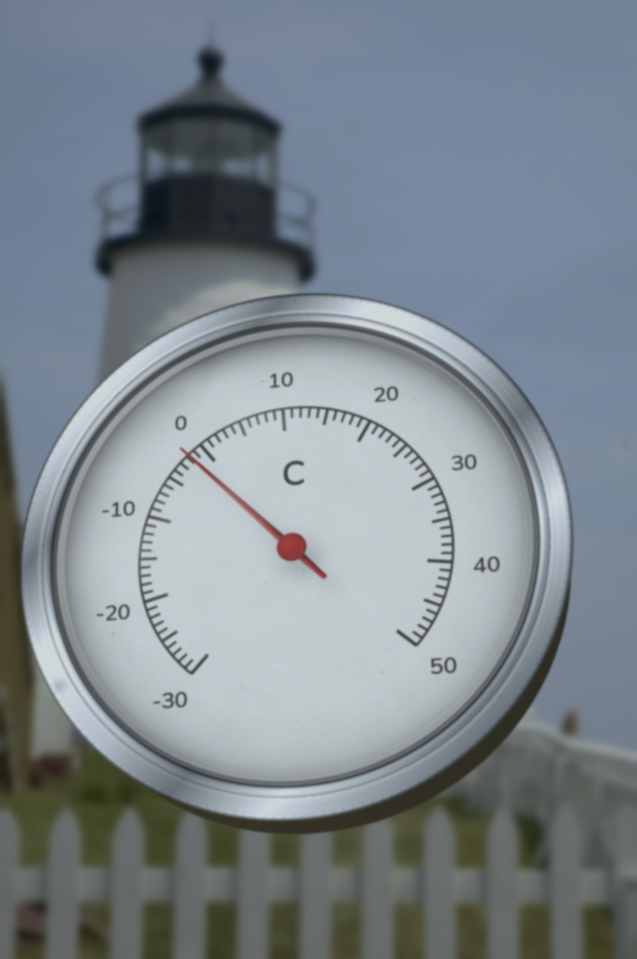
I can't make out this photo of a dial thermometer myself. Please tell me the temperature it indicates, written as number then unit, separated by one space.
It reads -2 °C
